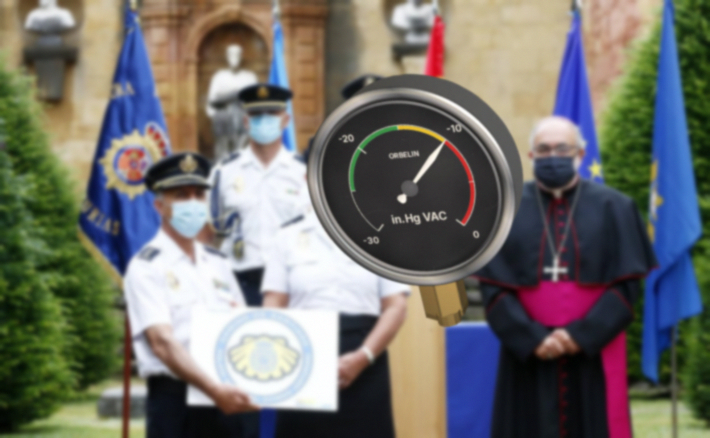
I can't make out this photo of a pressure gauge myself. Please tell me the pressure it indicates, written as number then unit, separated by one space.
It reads -10 inHg
